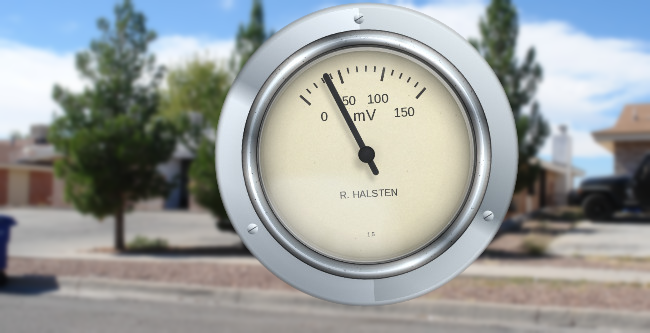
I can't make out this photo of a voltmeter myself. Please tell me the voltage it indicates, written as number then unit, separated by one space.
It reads 35 mV
